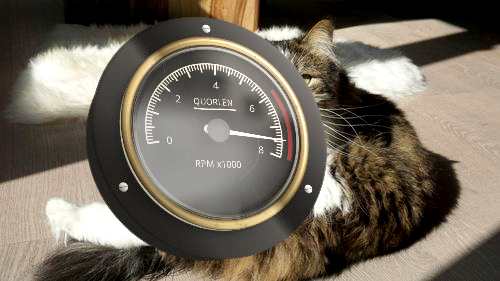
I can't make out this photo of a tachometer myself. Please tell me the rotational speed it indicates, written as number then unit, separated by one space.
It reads 7500 rpm
